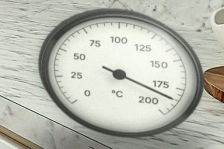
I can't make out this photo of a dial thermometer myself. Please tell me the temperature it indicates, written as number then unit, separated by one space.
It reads 185 °C
